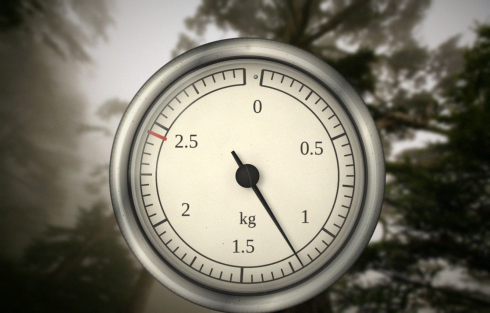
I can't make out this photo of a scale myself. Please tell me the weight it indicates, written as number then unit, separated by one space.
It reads 1.2 kg
